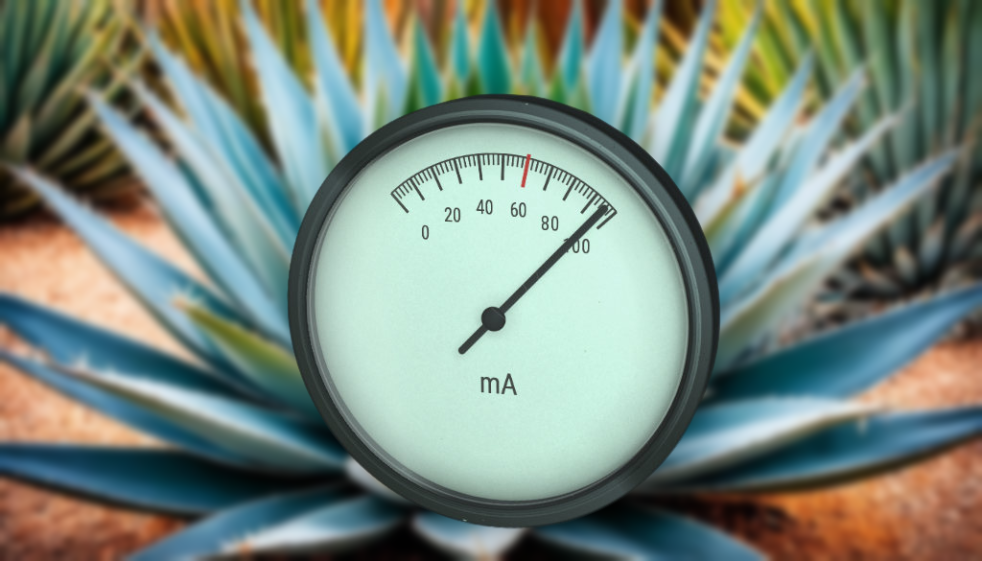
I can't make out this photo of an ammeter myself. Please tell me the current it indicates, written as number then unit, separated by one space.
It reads 96 mA
